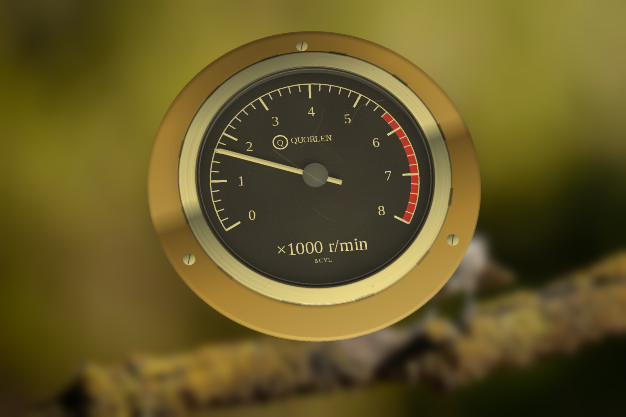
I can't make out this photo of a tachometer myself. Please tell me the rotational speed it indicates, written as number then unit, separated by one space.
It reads 1600 rpm
